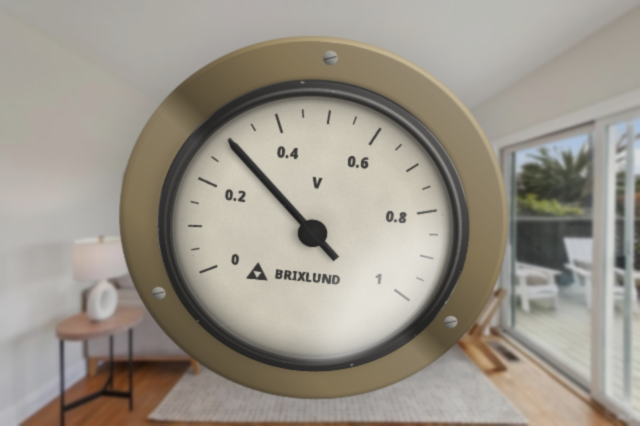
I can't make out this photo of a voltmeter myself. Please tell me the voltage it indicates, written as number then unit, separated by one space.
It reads 0.3 V
